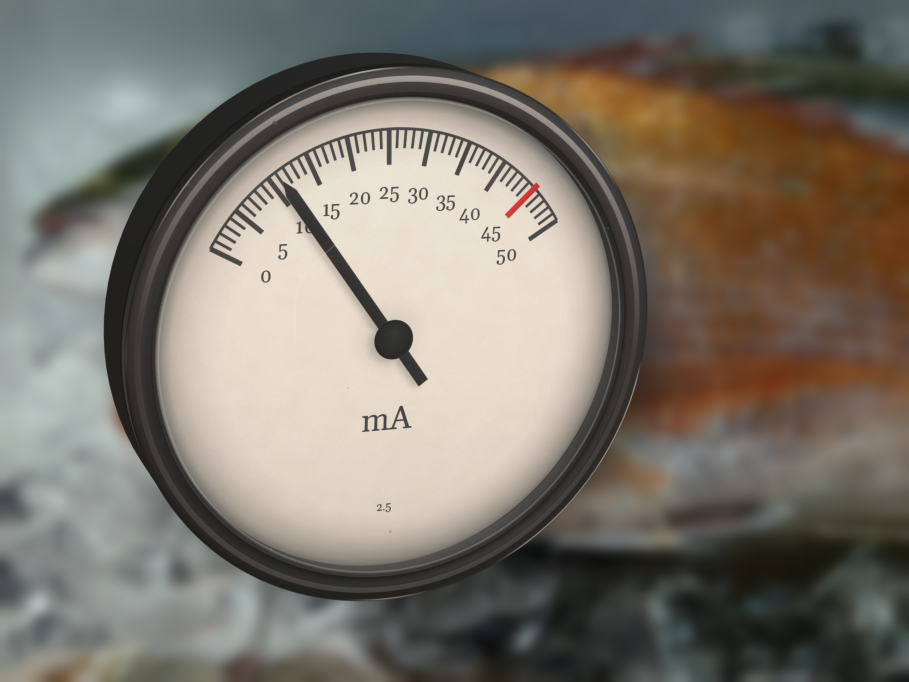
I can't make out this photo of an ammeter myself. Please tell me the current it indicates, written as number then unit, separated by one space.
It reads 11 mA
